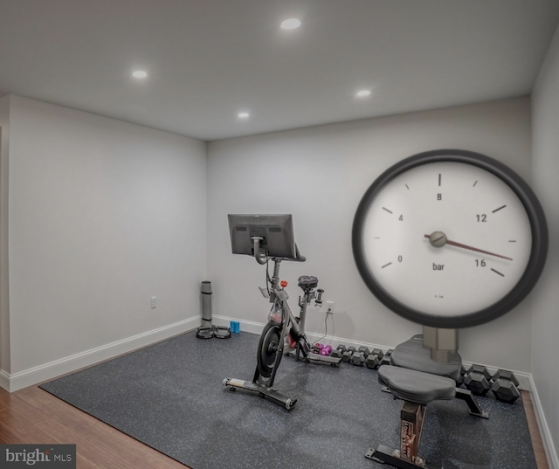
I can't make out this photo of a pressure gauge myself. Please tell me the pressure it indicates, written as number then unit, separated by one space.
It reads 15 bar
